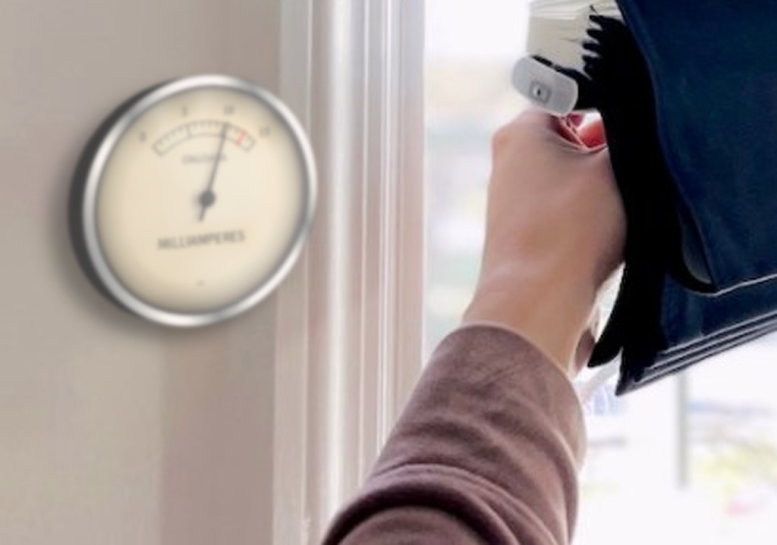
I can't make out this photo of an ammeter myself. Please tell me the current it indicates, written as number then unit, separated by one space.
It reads 10 mA
